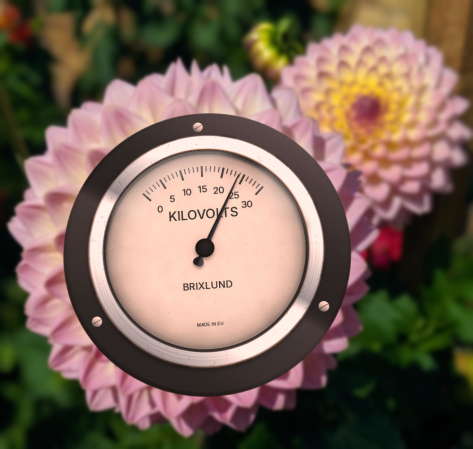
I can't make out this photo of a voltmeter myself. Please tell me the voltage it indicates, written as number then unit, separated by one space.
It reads 24 kV
